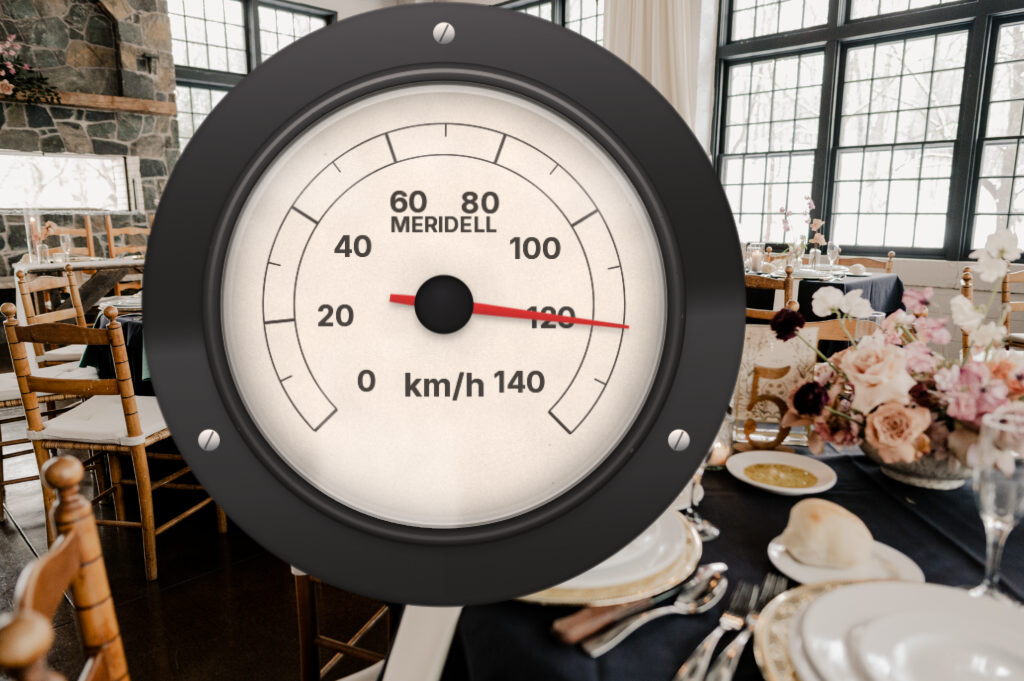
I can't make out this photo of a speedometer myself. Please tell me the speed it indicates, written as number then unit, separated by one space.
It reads 120 km/h
